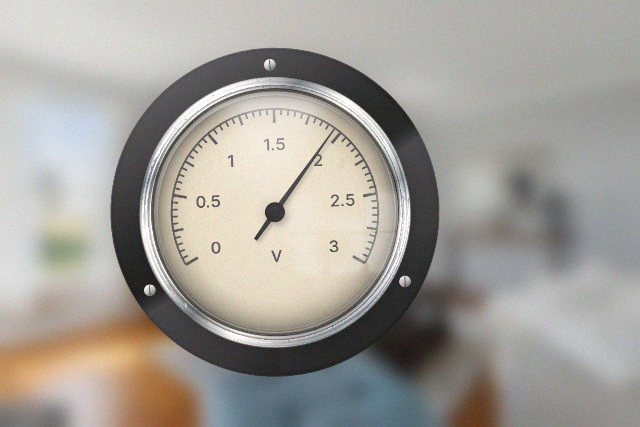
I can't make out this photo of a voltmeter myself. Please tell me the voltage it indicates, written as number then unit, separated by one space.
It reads 1.95 V
